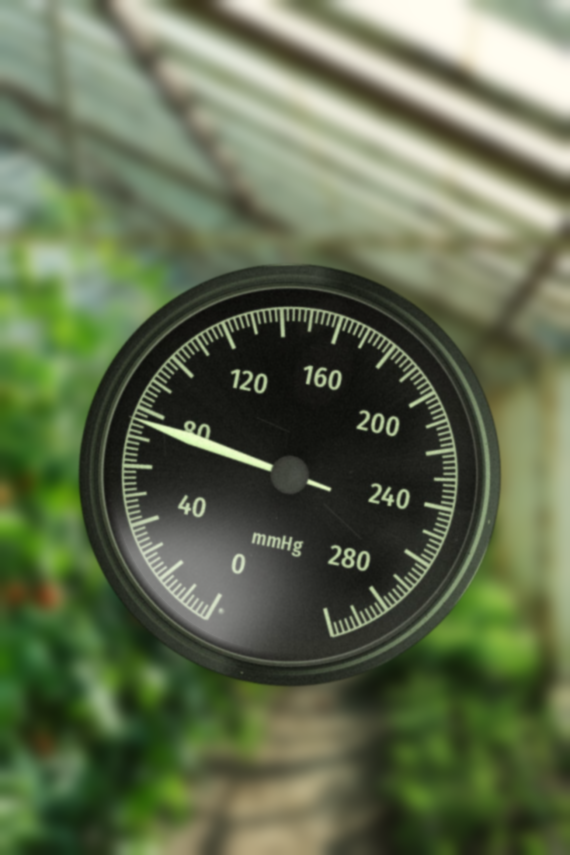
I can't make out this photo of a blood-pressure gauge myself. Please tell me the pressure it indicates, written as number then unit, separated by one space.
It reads 76 mmHg
